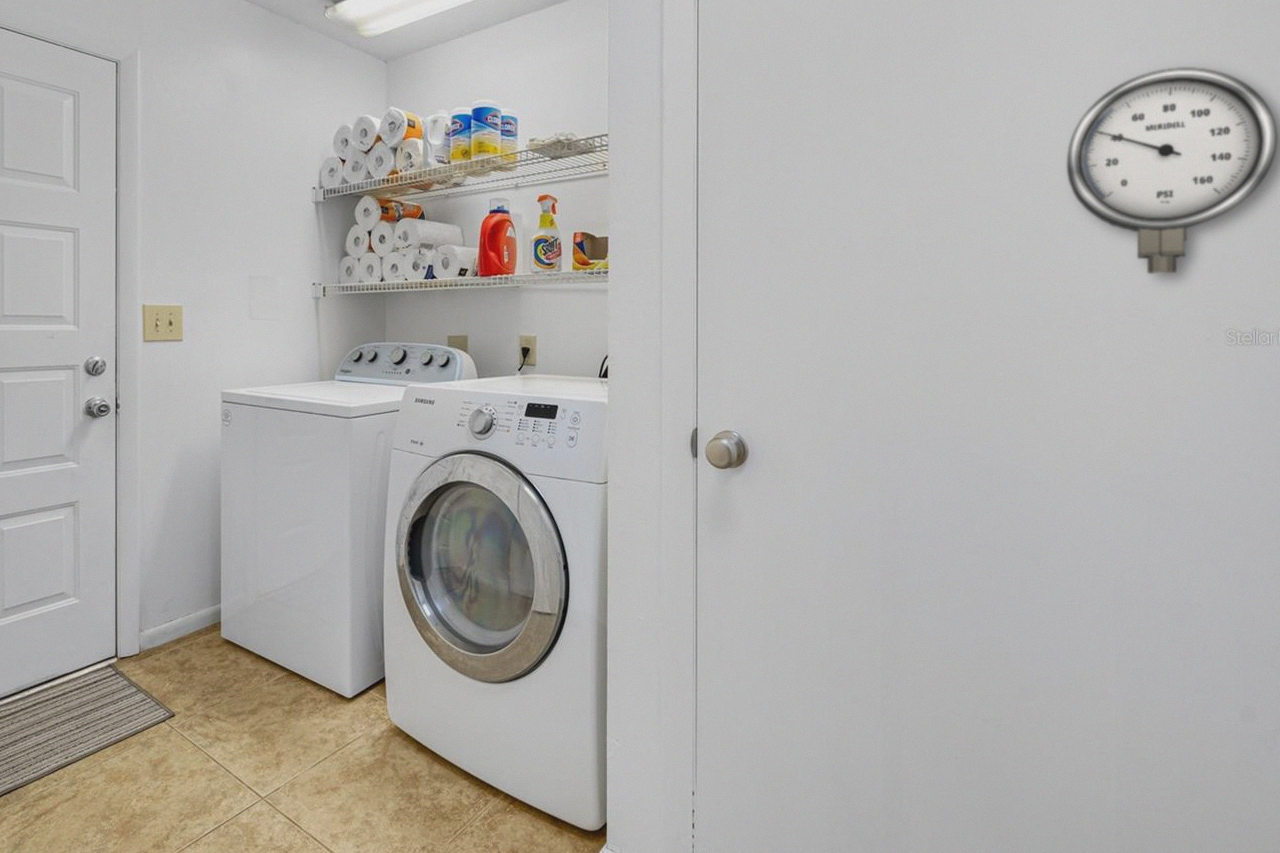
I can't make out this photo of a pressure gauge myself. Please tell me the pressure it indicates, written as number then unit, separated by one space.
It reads 40 psi
